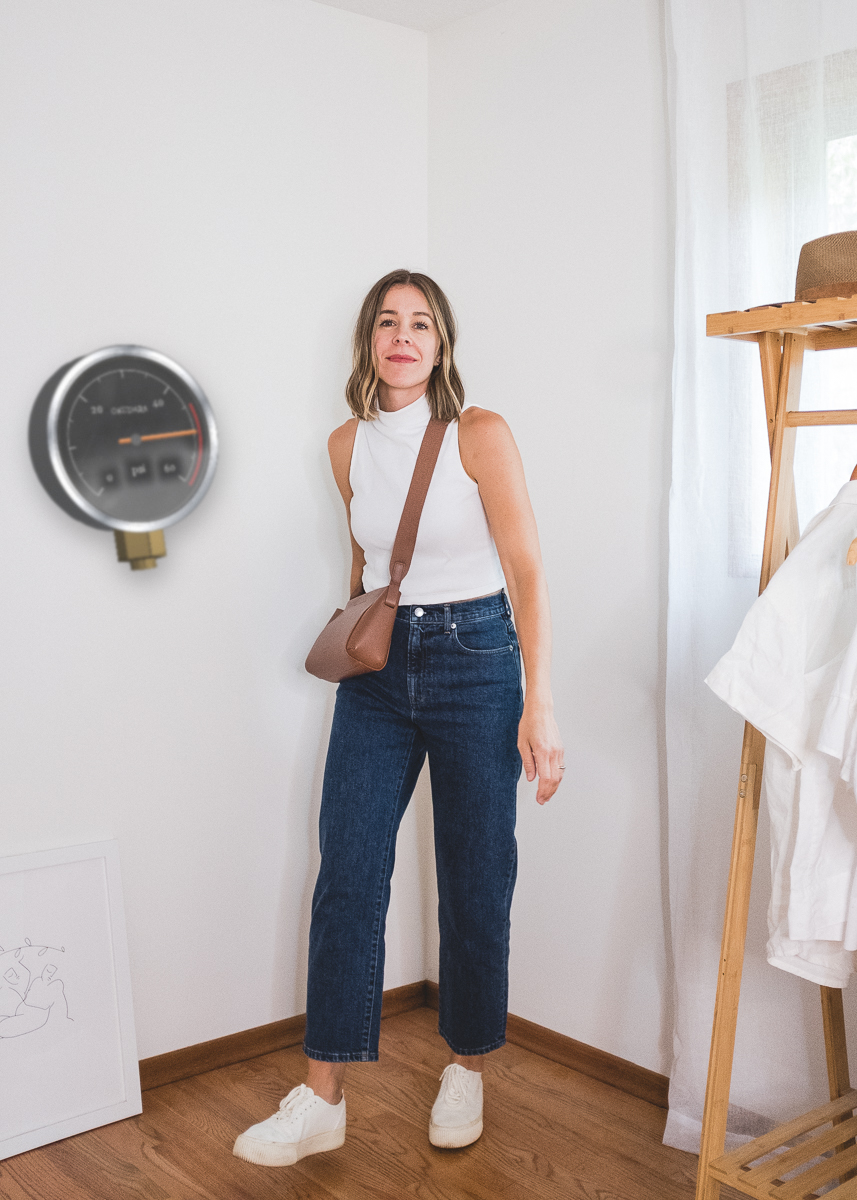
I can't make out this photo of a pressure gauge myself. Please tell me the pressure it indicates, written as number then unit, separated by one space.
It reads 50 psi
